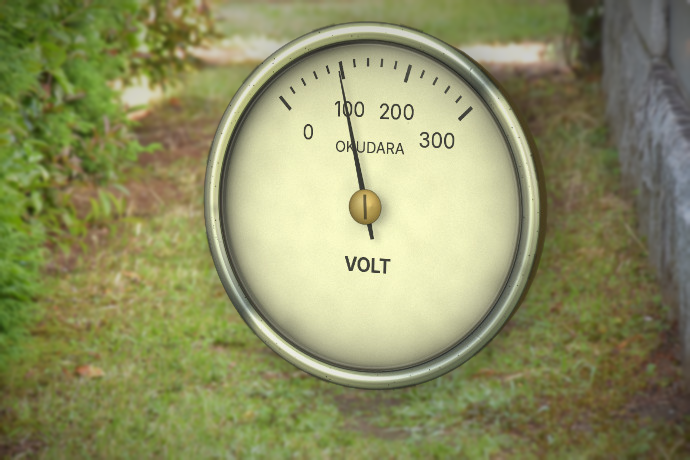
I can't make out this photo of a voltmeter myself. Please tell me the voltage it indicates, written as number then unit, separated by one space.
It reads 100 V
